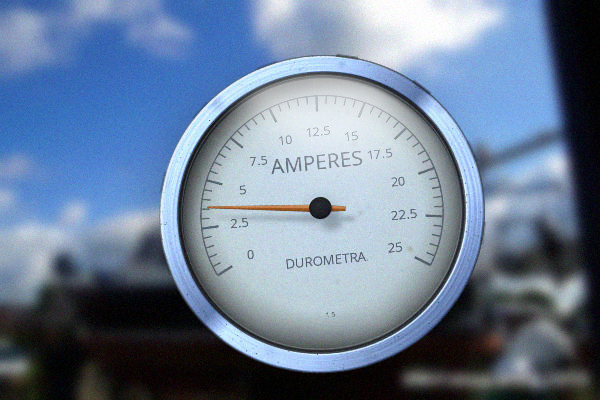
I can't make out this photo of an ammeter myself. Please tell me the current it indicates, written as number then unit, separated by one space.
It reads 3.5 A
